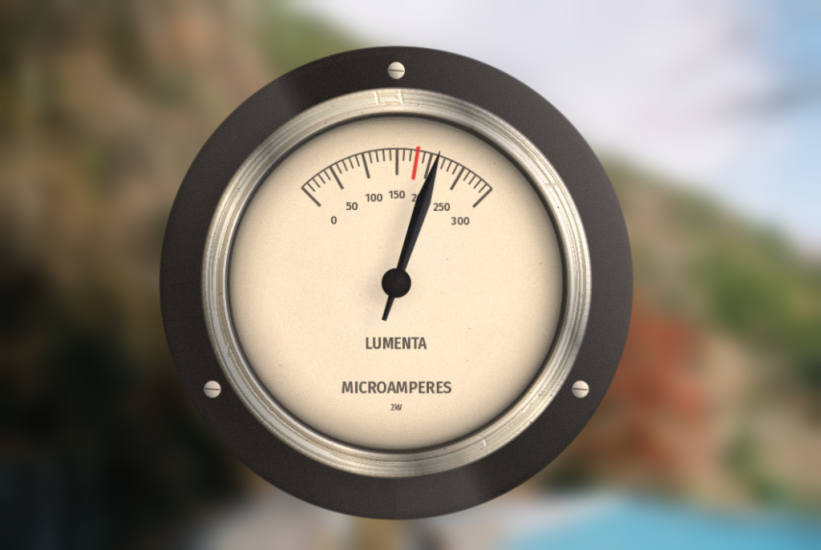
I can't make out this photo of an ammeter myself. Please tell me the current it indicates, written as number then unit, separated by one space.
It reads 210 µA
